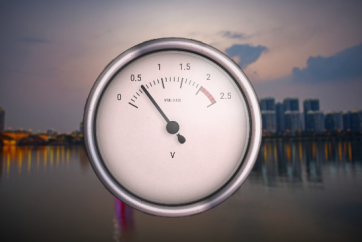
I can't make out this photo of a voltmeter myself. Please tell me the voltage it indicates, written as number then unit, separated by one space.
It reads 0.5 V
